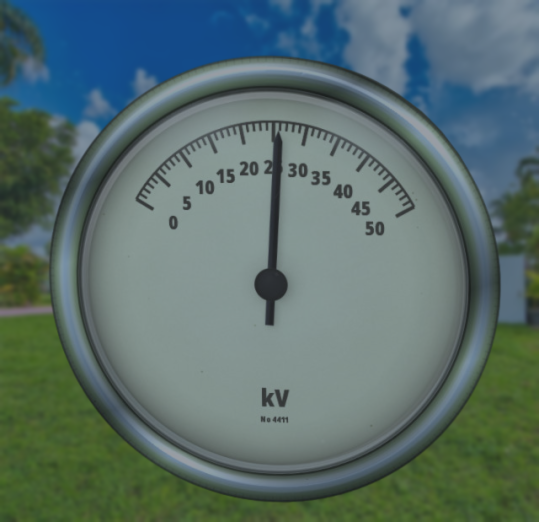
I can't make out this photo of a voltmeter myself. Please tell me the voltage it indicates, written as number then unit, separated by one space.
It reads 26 kV
